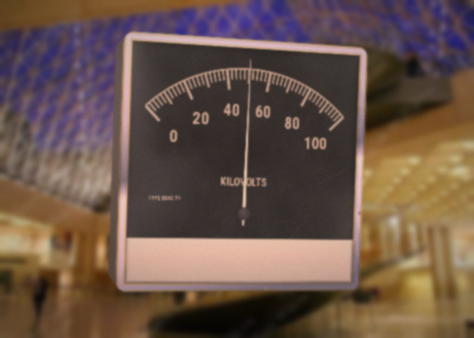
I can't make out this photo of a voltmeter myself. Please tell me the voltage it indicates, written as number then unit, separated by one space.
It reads 50 kV
